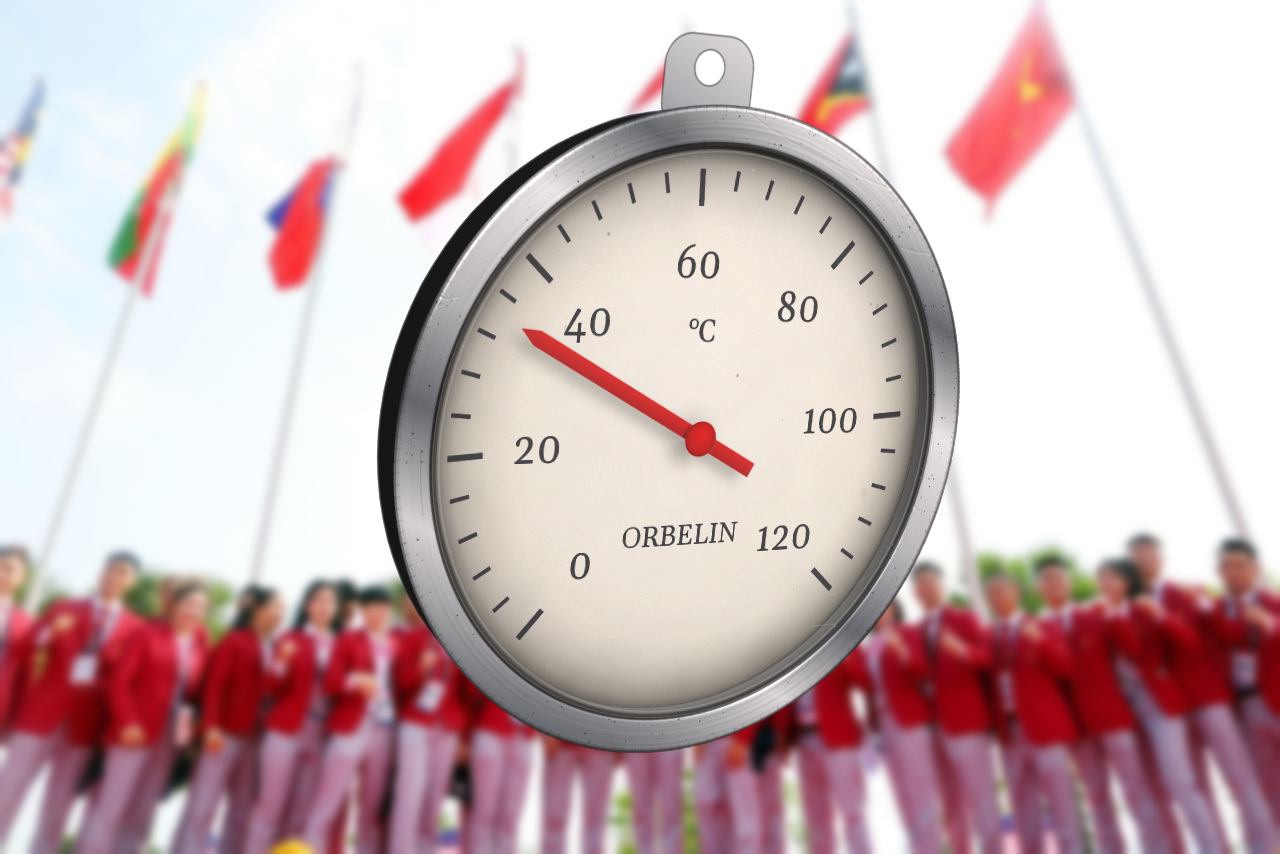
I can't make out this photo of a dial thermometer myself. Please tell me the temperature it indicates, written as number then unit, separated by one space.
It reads 34 °C
